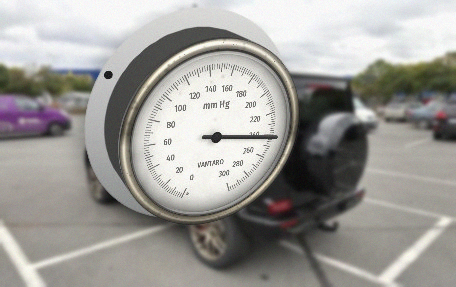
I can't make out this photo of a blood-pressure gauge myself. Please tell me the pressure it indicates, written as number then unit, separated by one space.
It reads 240 mmHg
